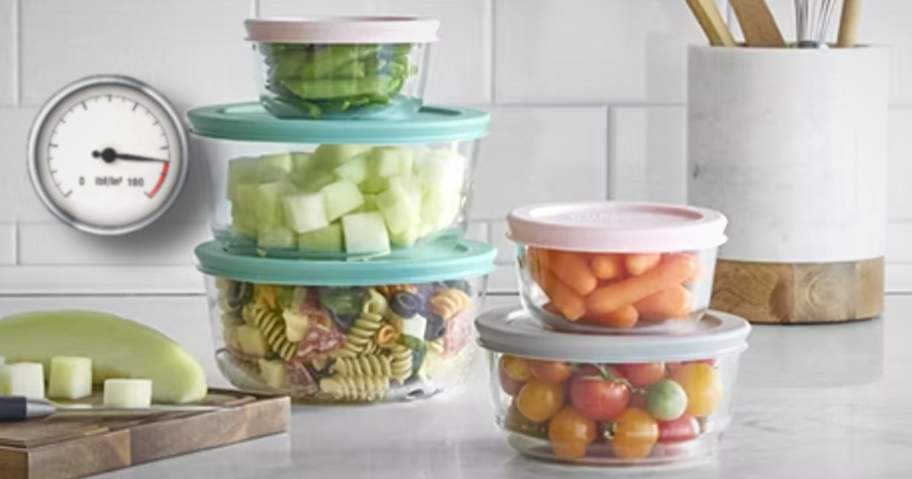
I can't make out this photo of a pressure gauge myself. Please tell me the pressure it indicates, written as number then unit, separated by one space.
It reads 85 psi
